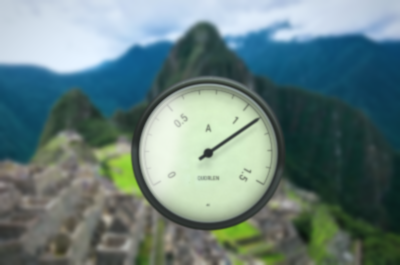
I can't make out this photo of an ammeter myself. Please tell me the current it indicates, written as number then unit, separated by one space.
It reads 1.1 A
